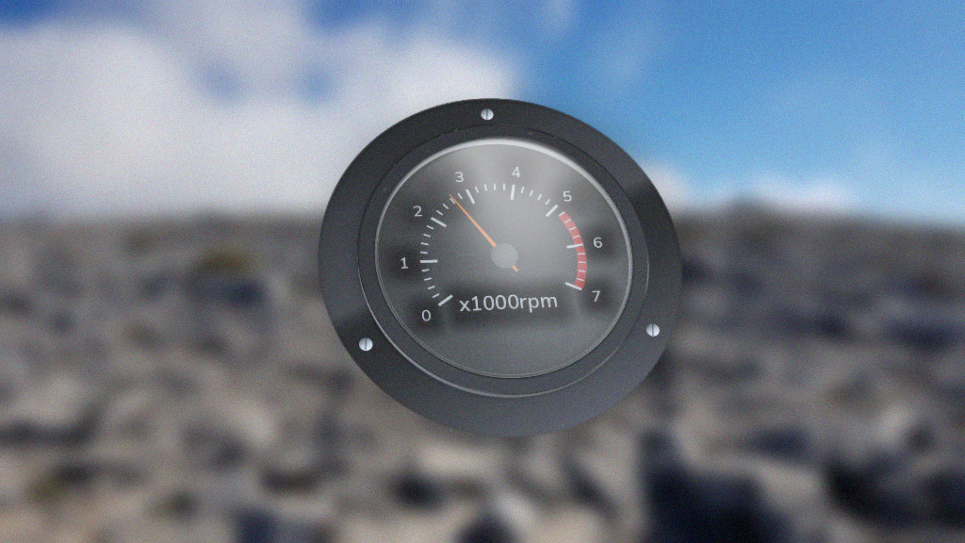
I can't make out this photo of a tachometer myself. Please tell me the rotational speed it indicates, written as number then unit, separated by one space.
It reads 2600 rpm
